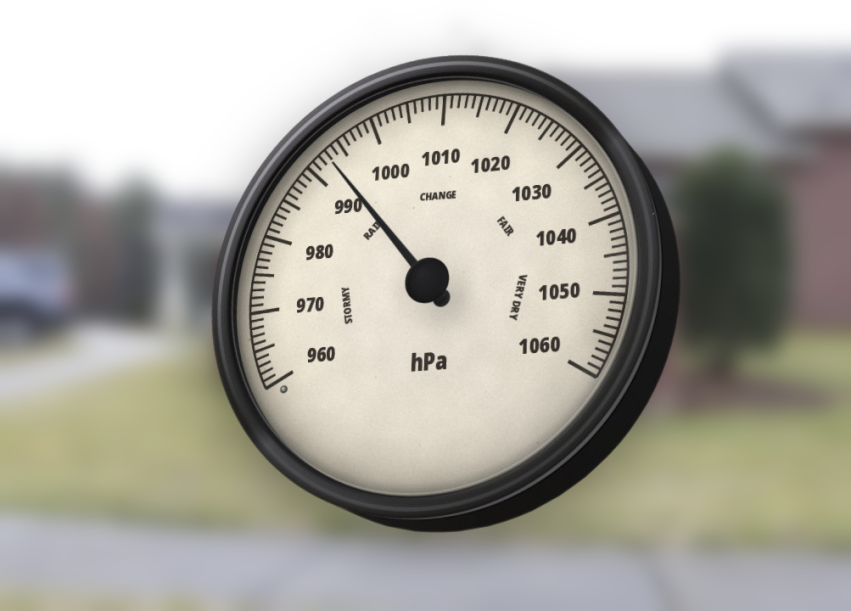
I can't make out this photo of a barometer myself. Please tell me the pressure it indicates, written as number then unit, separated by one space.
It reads 993 hPa
